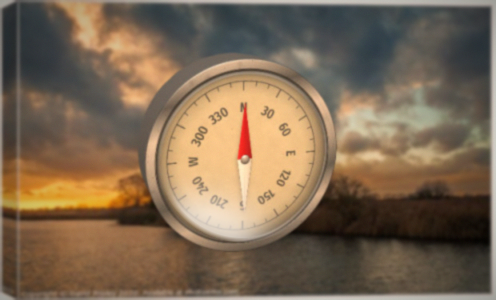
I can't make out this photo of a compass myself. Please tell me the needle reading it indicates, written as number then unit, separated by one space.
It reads 0 °
